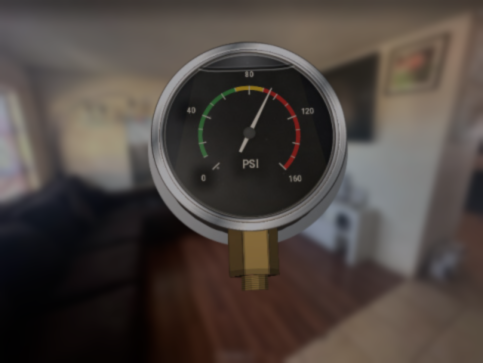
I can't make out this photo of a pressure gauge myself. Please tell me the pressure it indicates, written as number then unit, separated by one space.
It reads 95 psi
